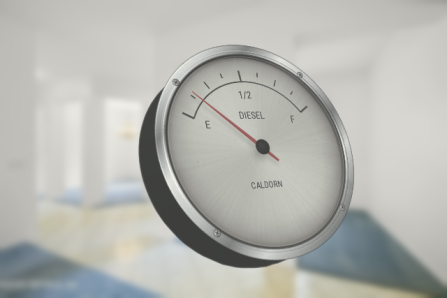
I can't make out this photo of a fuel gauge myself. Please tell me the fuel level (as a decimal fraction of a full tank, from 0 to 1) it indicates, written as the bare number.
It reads 0.125
